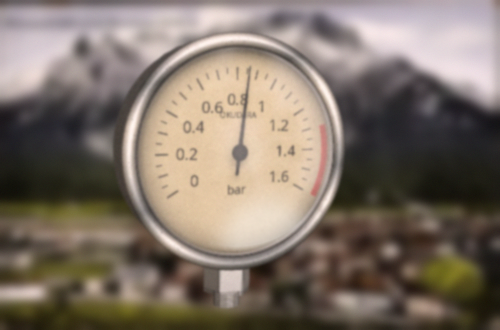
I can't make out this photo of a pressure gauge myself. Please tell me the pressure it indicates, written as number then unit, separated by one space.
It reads 0.85 bar
